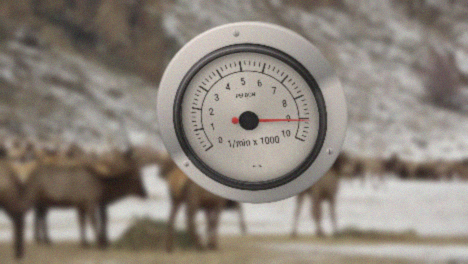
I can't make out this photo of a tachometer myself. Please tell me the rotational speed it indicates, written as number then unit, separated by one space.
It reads 9000 rpm
